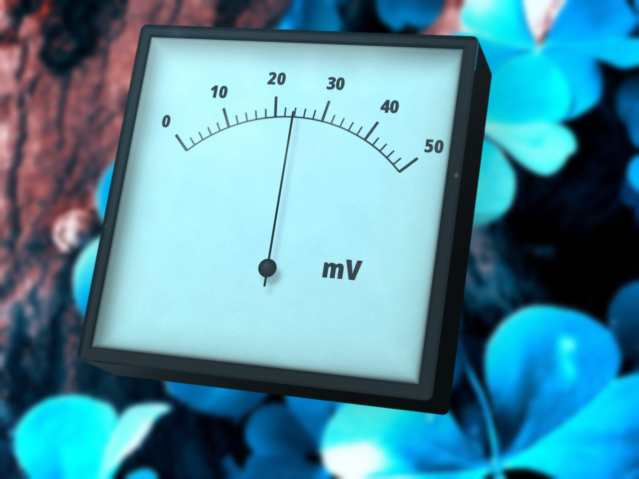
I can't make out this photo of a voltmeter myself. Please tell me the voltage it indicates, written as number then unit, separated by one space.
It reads 24 mV
